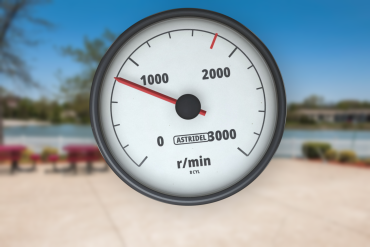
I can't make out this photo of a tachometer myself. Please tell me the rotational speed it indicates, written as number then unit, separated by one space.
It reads 800 rpm
